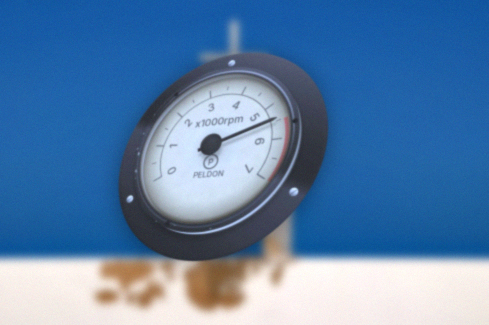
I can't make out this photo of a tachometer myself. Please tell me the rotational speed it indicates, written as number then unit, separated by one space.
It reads 5500 rpm
